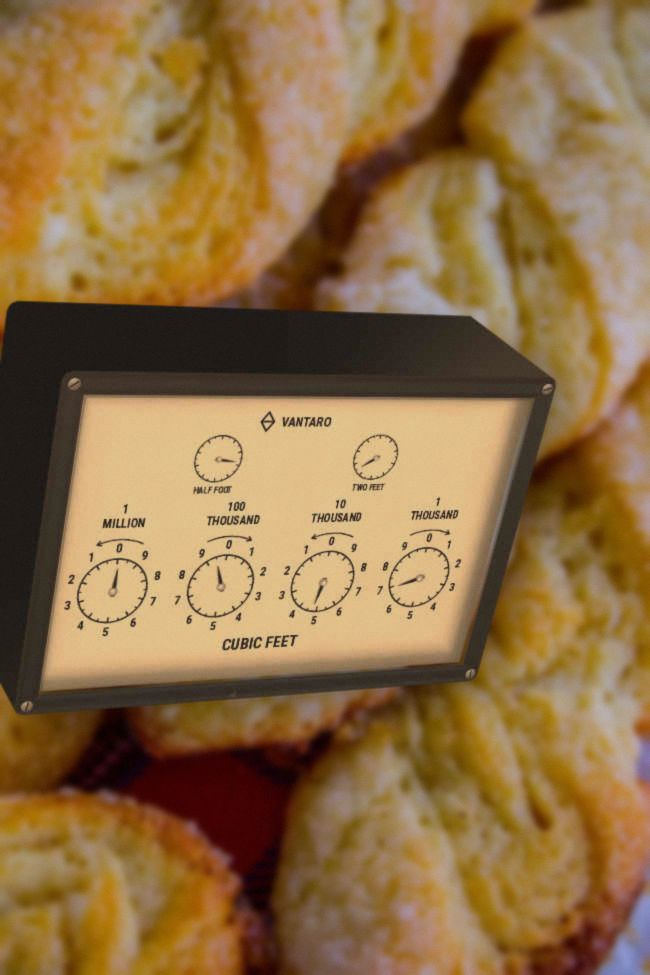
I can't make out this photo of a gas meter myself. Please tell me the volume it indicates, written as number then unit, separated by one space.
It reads 994700 ft³
